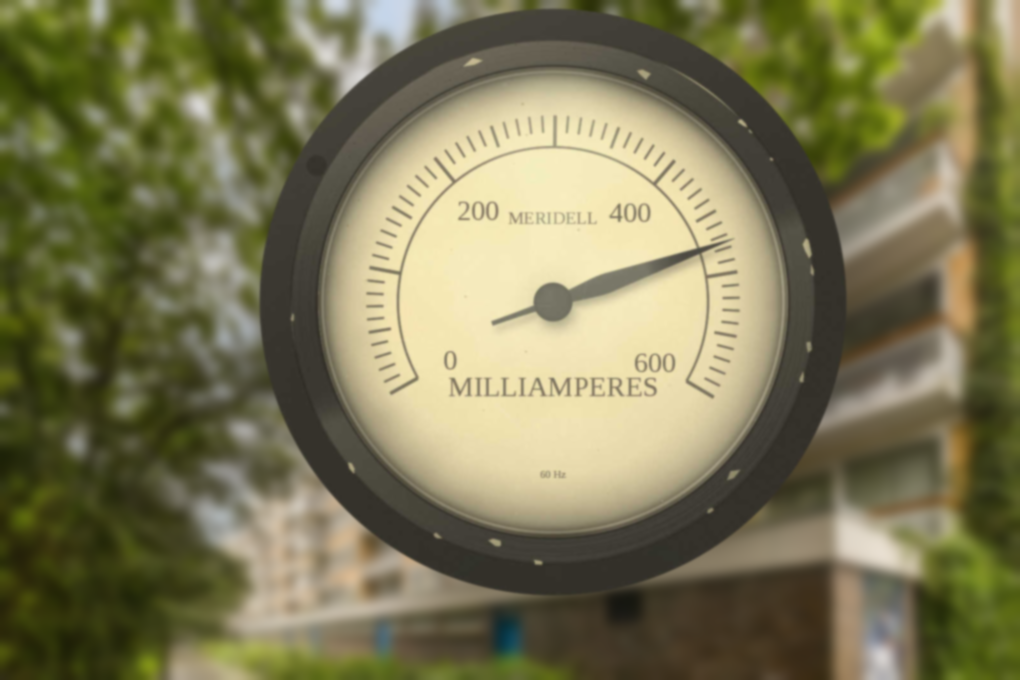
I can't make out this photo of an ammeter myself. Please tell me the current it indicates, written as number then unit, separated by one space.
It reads 475 mA
